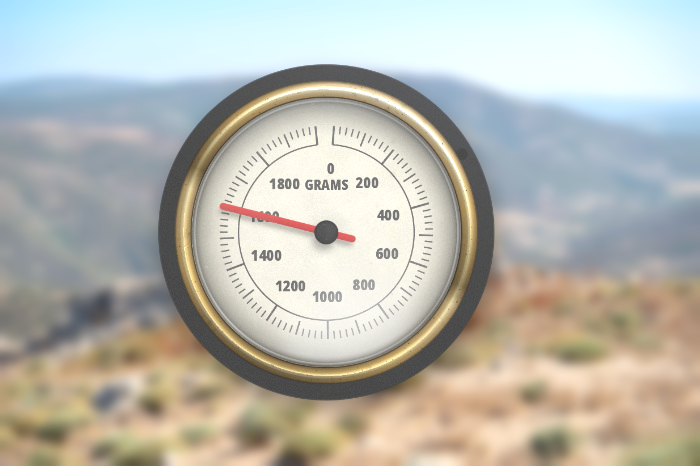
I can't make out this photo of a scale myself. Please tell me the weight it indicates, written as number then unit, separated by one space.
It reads 1600 g
